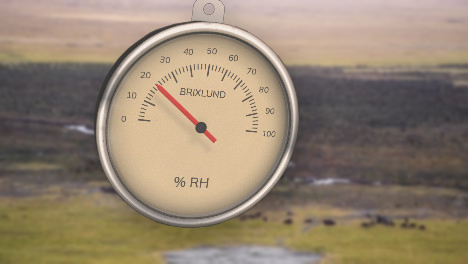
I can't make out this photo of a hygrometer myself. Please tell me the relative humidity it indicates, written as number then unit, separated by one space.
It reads 20 %
